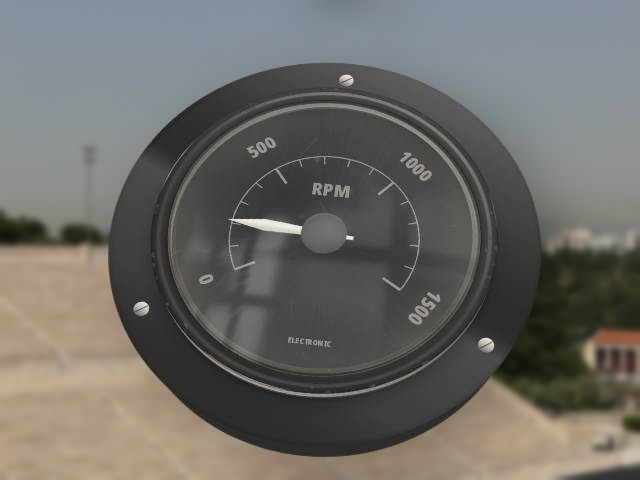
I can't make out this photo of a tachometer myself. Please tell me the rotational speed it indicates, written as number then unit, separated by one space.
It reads 200 rpm
